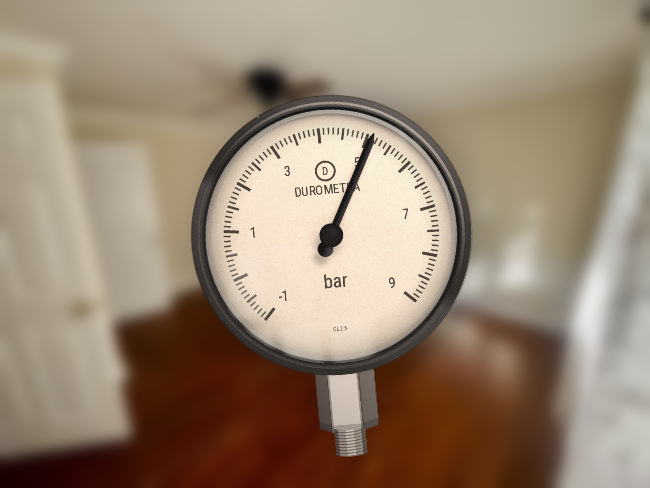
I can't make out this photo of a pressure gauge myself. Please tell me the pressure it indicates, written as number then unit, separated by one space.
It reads 5.1 bar
